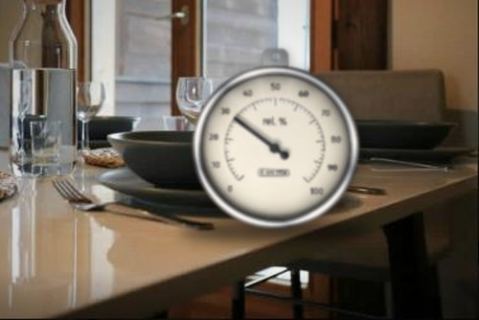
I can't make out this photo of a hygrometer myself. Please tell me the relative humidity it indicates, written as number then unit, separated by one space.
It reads 30 %
